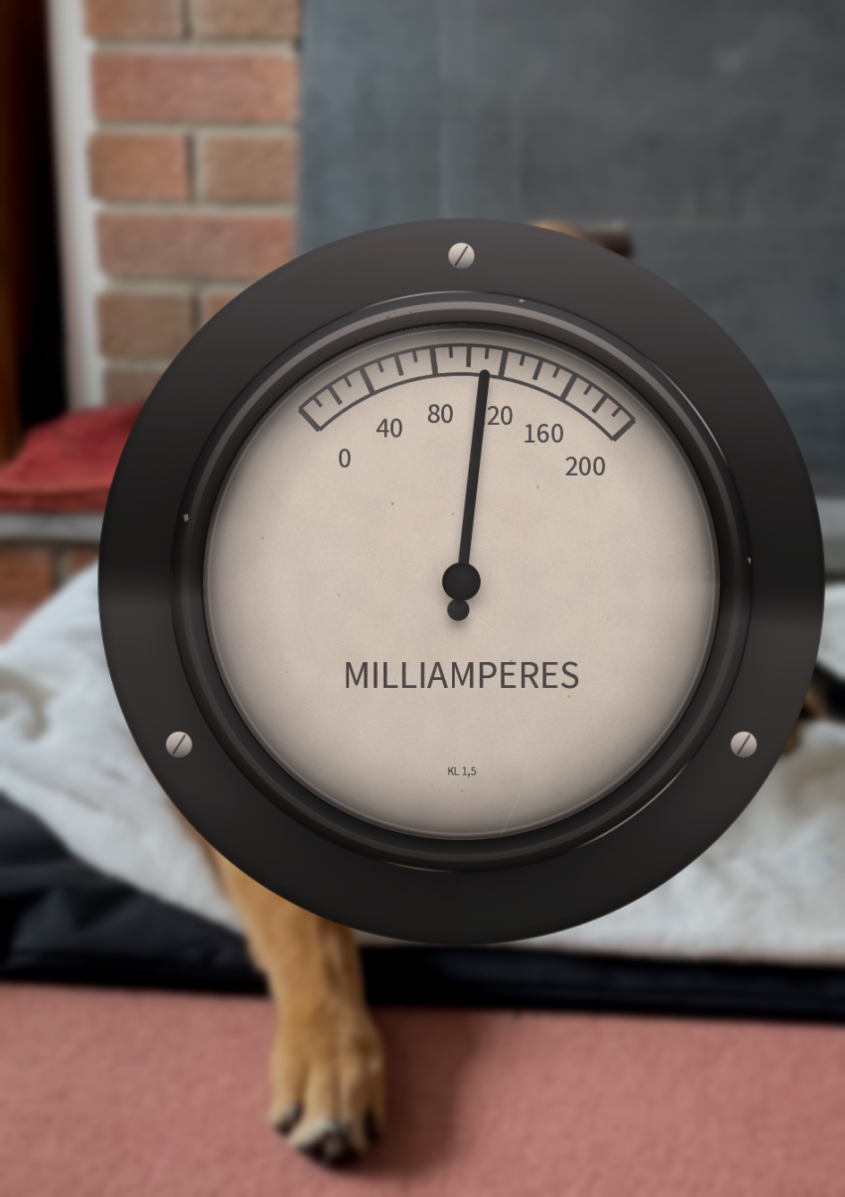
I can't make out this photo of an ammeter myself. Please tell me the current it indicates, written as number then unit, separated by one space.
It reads 110 mA
